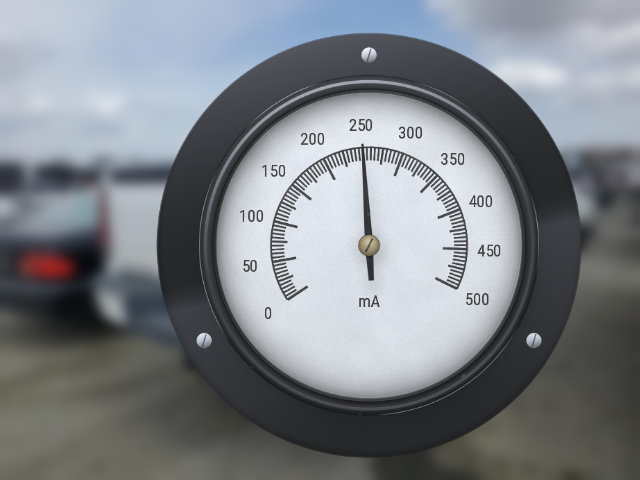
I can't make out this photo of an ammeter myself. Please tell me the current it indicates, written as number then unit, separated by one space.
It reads 250 mA
